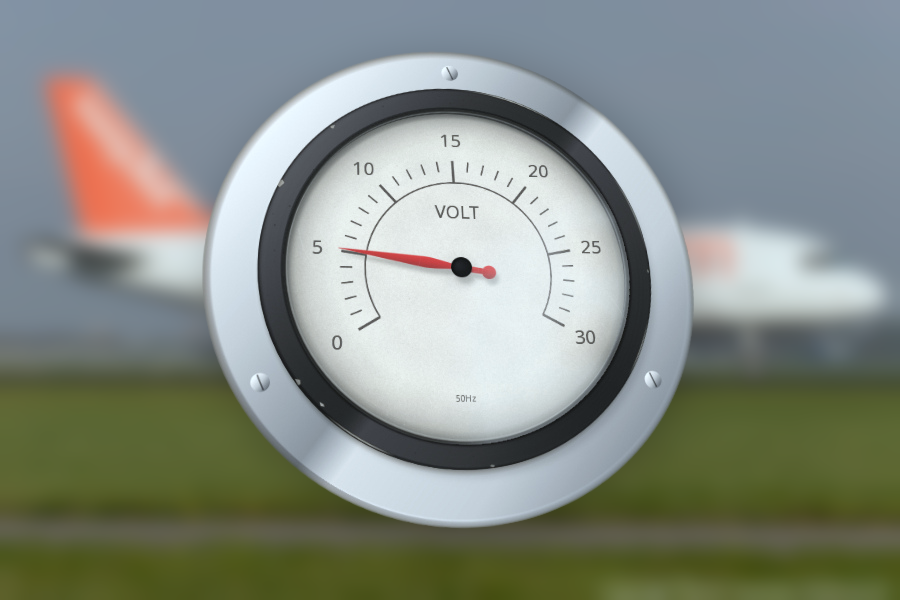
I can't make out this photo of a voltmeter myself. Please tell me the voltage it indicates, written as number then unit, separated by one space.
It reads 5 V
